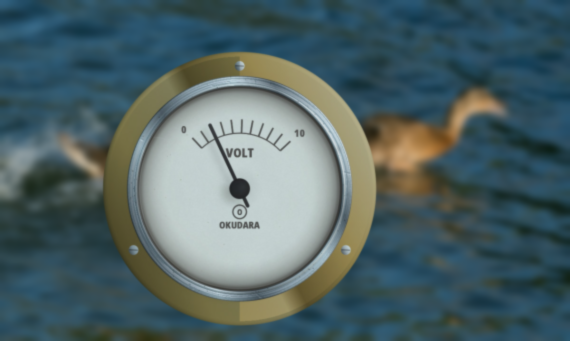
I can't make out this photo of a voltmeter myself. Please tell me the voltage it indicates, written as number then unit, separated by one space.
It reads 2 V
